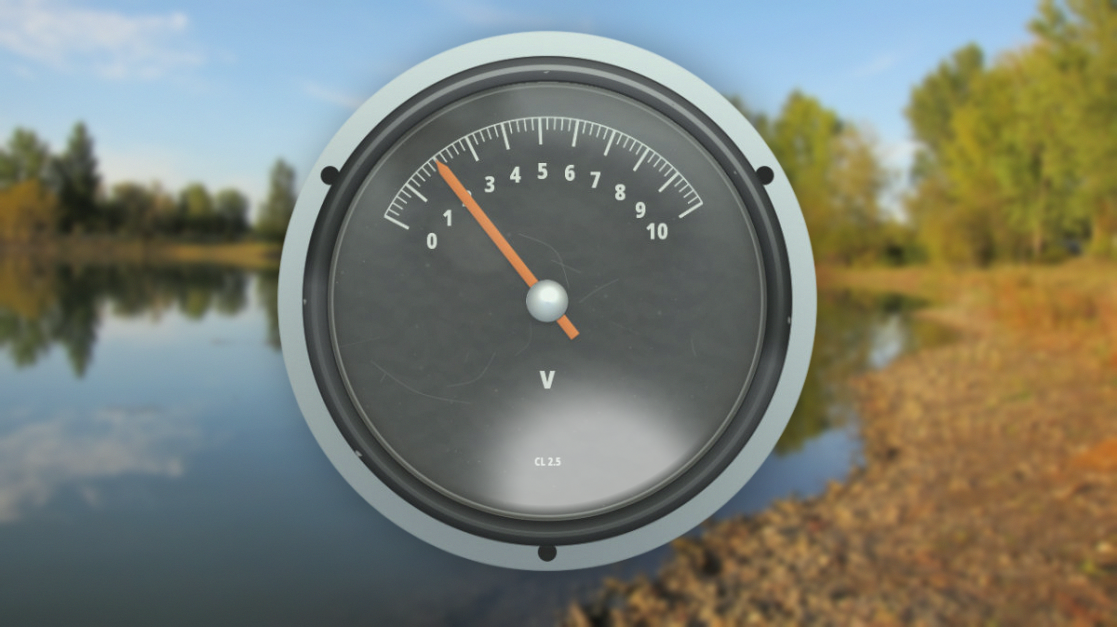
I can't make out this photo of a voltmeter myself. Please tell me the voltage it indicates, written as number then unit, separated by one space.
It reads 2 V
